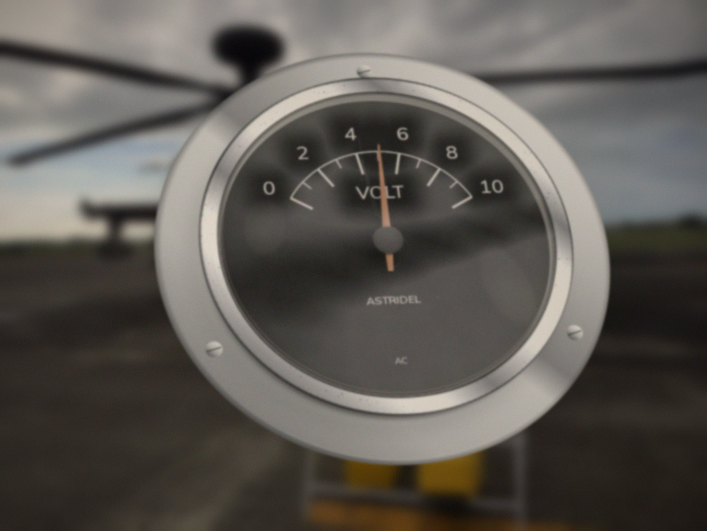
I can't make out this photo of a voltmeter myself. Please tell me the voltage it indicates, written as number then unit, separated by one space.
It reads 5 V
